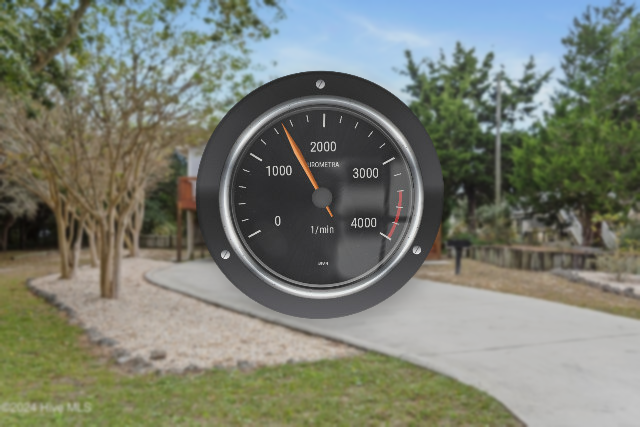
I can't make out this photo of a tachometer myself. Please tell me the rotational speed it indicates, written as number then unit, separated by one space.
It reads 1500 rpm
